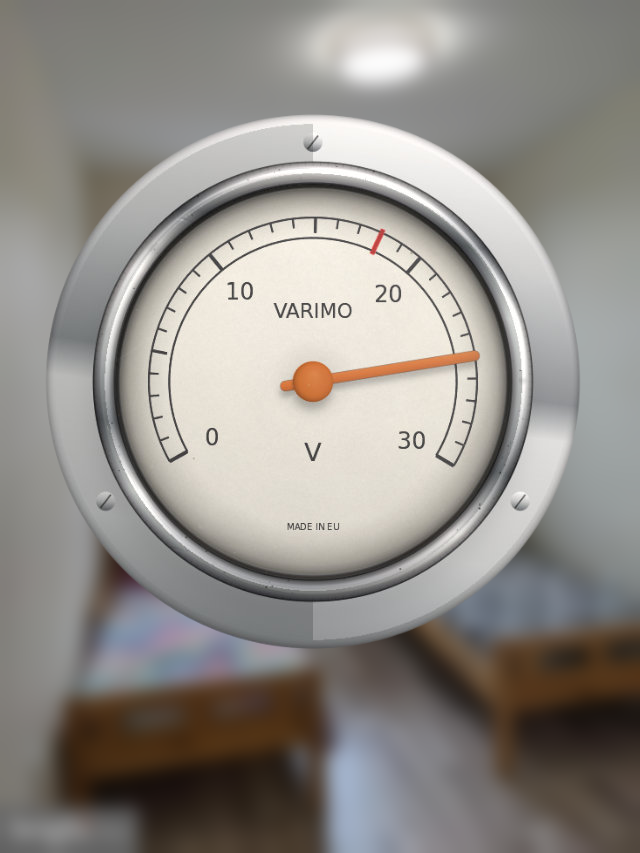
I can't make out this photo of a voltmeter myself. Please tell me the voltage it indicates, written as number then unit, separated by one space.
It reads 25 V
